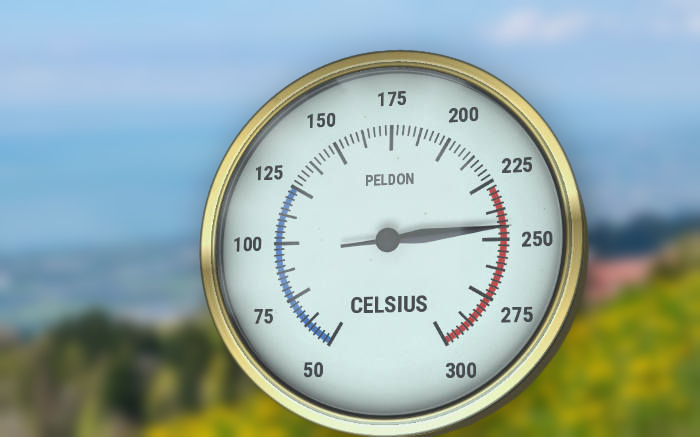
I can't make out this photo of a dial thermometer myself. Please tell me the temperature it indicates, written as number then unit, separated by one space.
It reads 245 °C
